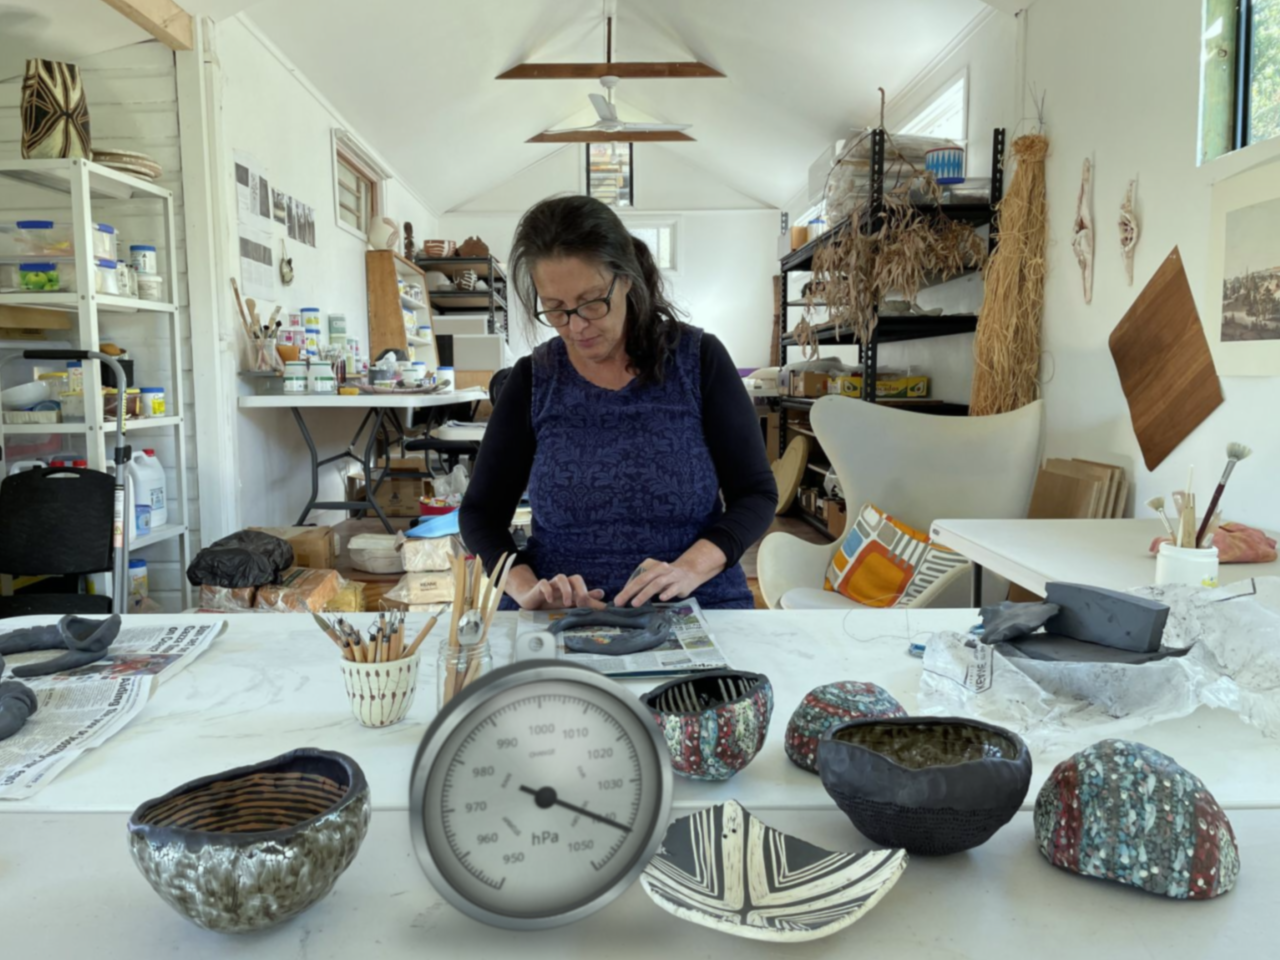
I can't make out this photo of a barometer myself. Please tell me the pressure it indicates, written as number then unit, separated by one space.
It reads 1040 hPa
